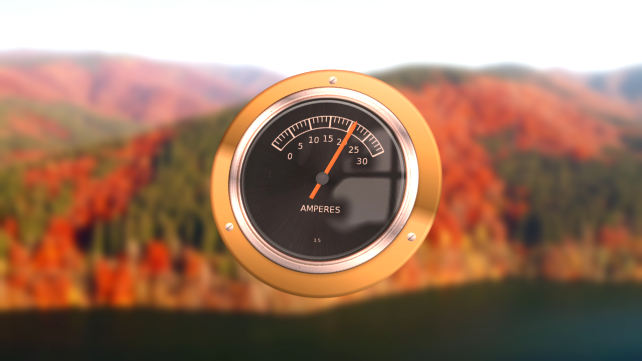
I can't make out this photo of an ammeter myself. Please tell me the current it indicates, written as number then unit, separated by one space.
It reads 21 A
